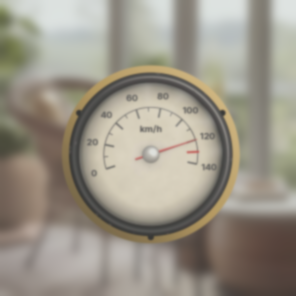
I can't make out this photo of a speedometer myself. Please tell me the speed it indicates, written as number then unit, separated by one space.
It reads 120 km/h
